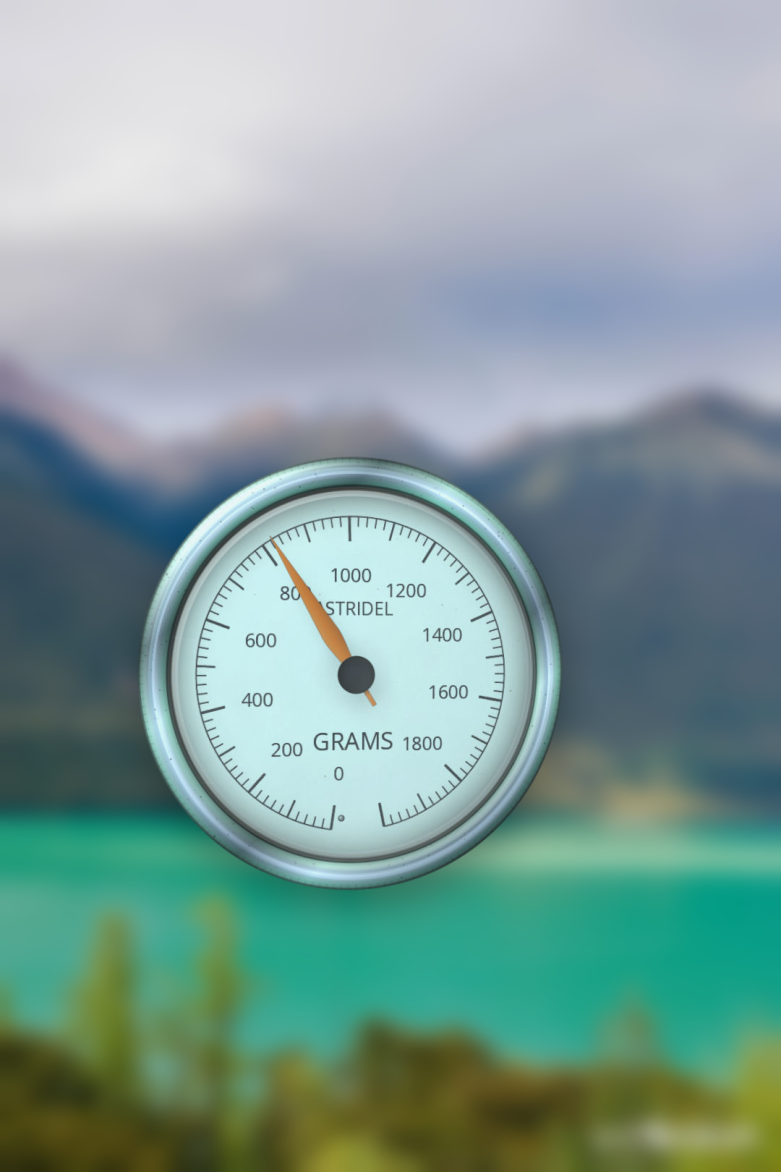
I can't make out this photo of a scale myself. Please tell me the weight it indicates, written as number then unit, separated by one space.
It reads 820 g
